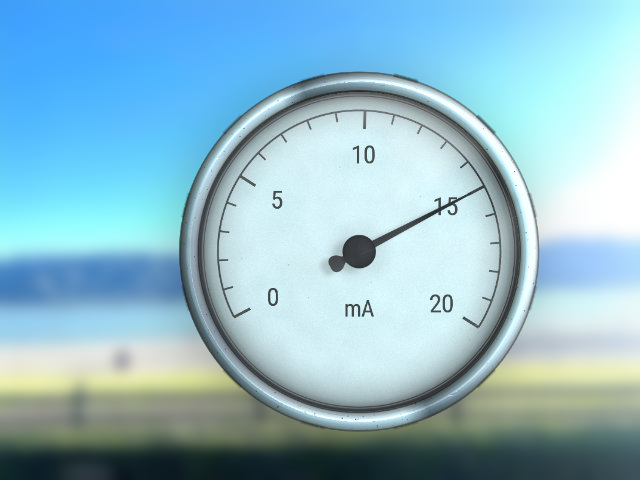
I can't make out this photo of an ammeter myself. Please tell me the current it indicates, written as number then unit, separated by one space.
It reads 15 mA
